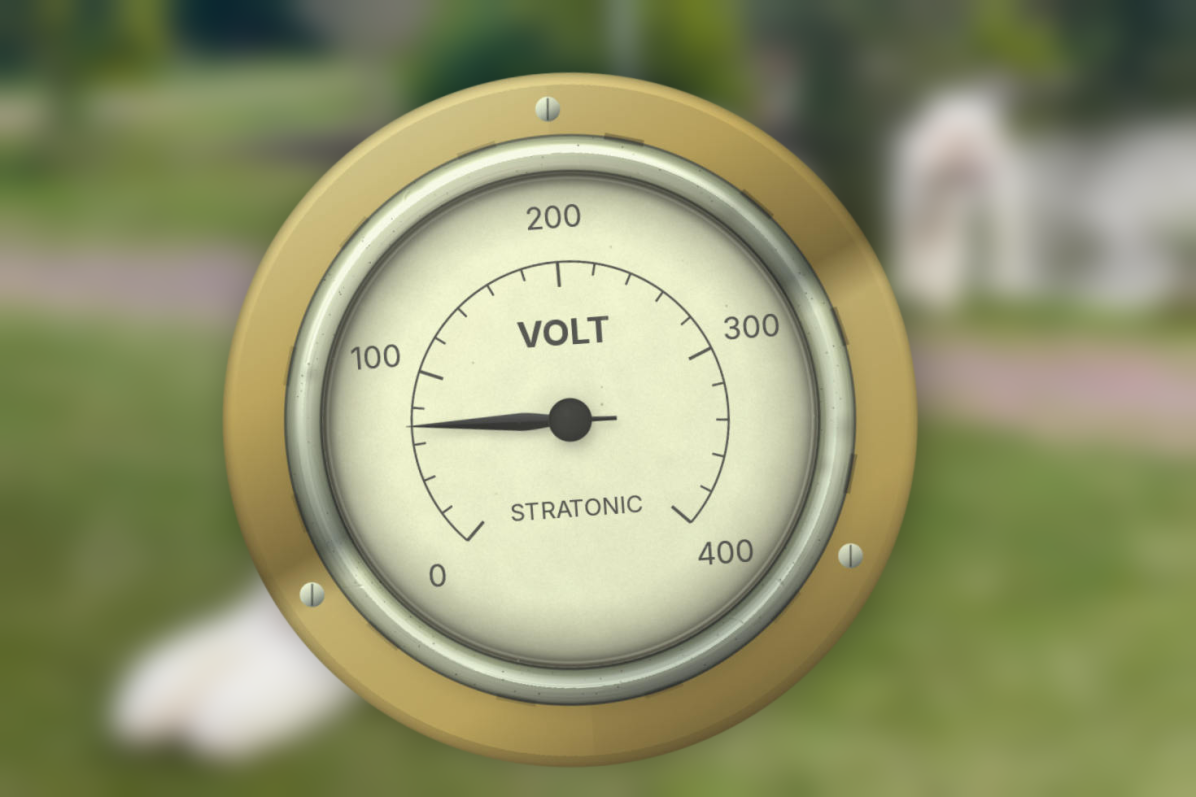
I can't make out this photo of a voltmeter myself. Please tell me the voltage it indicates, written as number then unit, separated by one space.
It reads 70 V
